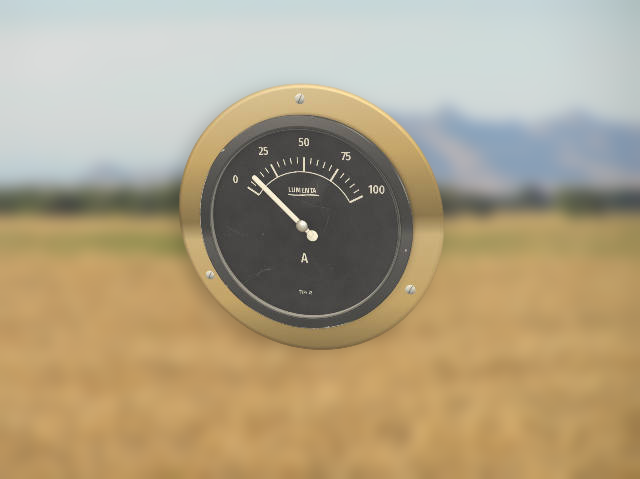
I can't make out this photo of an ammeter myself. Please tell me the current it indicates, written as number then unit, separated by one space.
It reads 10 A
